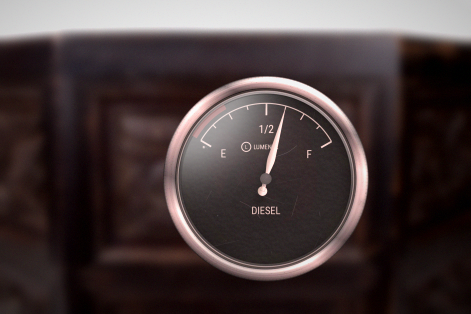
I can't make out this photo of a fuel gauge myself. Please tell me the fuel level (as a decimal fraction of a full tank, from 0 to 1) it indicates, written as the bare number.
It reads 0.625
